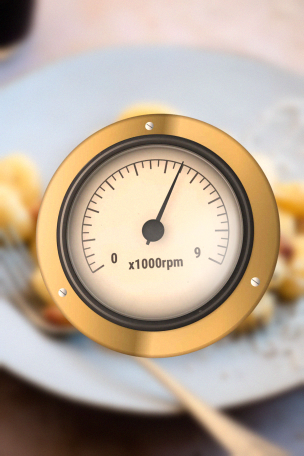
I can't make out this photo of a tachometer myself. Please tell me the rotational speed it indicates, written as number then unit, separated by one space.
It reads 5500 rpm
